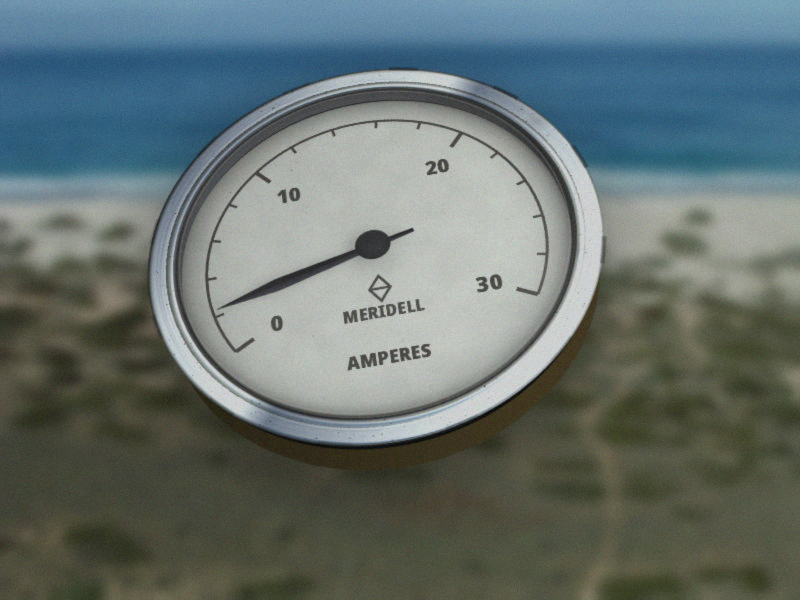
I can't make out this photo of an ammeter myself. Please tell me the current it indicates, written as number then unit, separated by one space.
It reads 2 A
